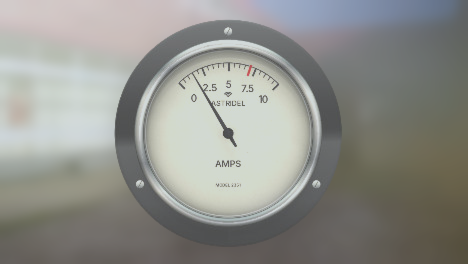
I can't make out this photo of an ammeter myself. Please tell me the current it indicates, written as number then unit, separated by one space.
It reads 1.5 A
